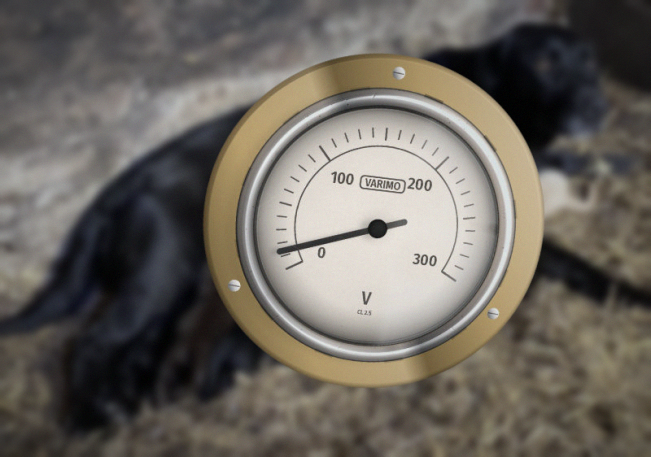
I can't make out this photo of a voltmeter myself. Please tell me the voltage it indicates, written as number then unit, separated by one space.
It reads 15 V
